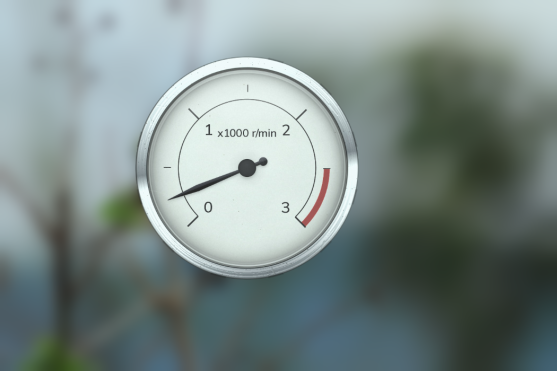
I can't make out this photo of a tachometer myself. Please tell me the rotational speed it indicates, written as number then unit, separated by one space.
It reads 250 rpm
